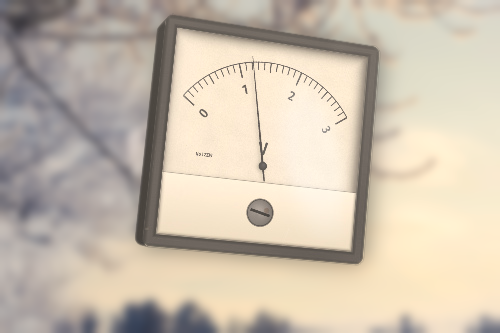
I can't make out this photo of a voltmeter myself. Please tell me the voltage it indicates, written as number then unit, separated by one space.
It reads 1.2 V
